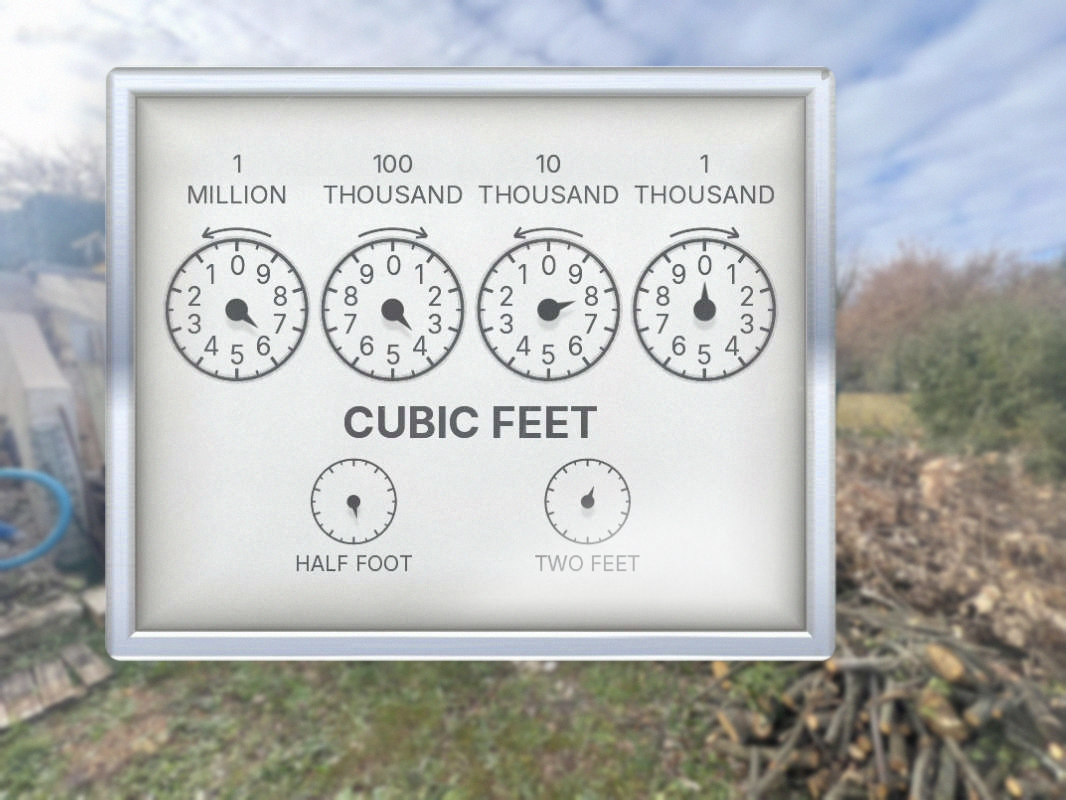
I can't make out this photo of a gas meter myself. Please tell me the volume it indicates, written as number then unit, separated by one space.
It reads 638000 ft³
